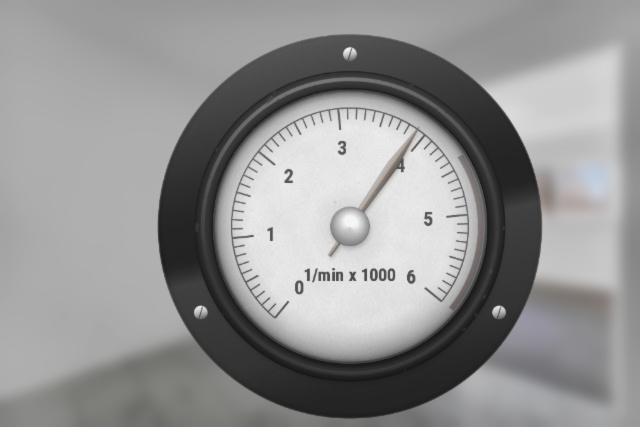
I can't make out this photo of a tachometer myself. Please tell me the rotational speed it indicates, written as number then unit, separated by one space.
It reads 3900 rpm
